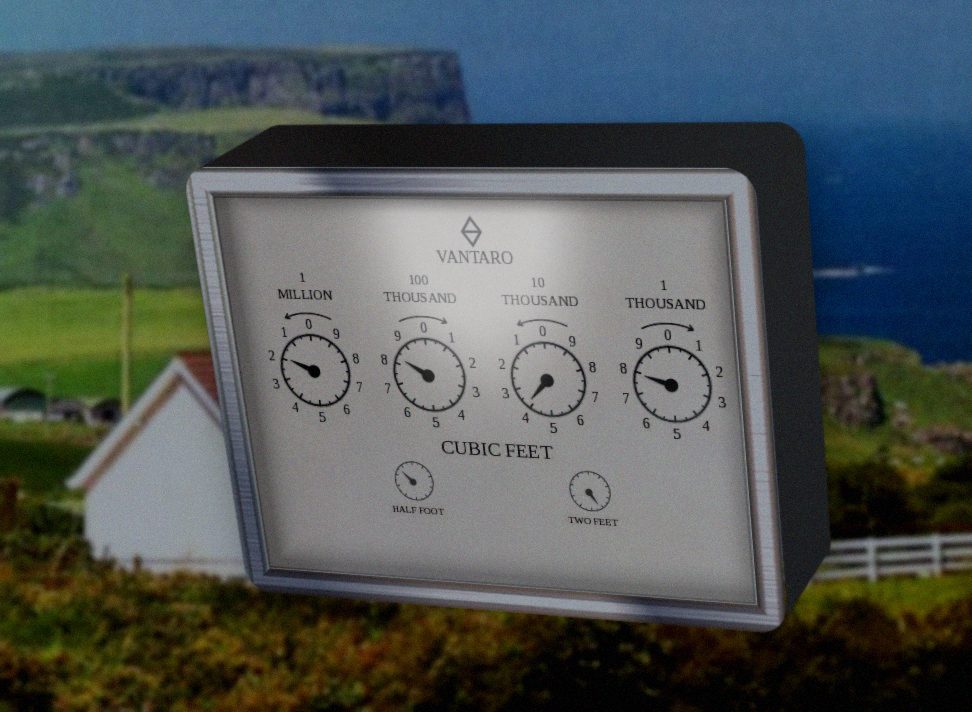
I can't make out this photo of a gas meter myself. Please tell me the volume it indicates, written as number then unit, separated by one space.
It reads 183800 ft³
